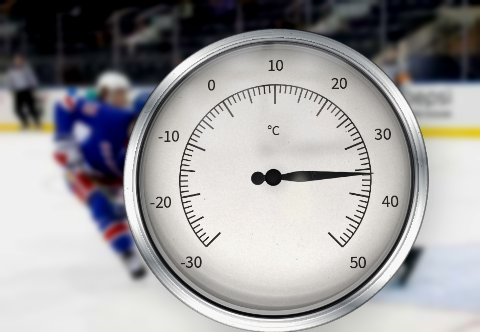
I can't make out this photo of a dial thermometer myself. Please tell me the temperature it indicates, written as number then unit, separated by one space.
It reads 36 °C
